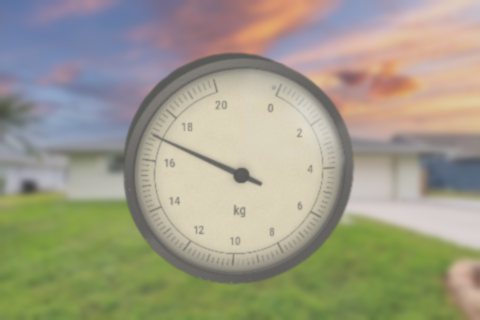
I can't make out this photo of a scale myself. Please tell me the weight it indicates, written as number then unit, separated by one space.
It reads 17 kg
